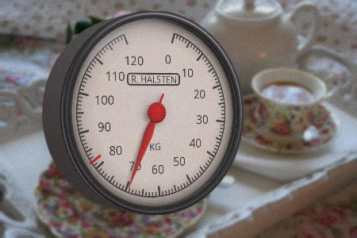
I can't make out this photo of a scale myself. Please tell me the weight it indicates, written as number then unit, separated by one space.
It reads 70 kg
